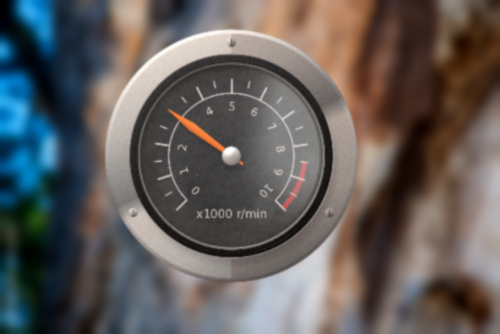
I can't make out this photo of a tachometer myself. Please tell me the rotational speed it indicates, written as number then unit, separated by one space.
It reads 3000 rpm
